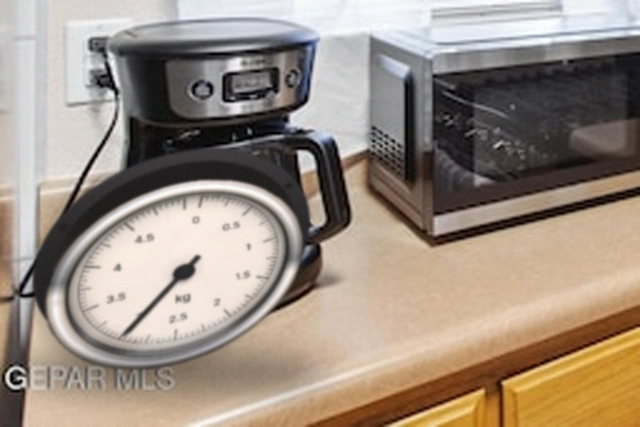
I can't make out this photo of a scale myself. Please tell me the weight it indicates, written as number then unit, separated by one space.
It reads 3 kg
